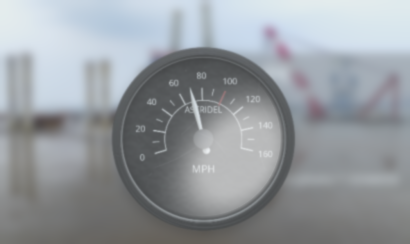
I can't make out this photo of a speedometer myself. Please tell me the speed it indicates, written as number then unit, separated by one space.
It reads 70 mph
